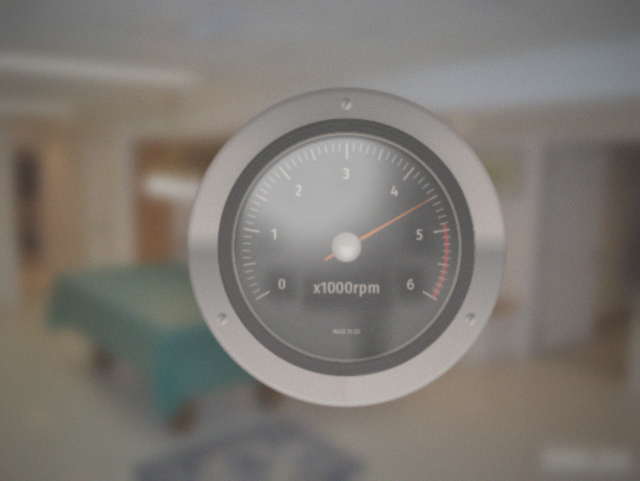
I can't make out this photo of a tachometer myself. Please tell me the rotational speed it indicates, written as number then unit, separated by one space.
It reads 4500 rpm
